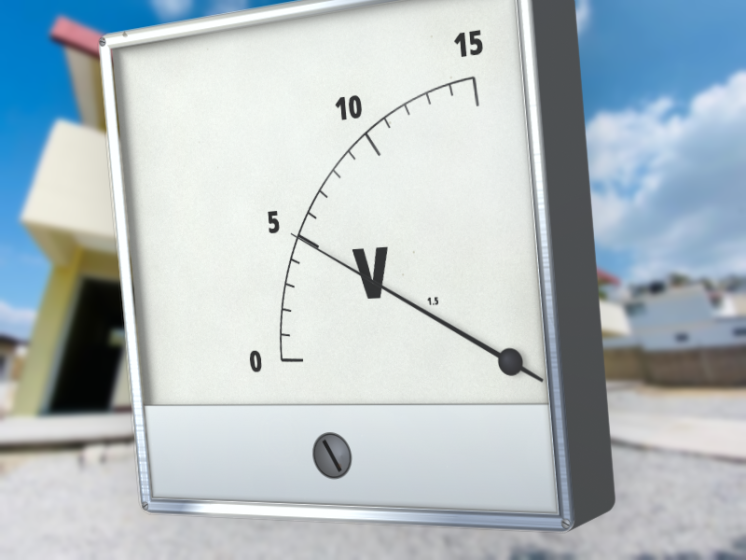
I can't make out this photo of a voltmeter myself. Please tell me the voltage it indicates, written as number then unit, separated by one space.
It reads 5 V
